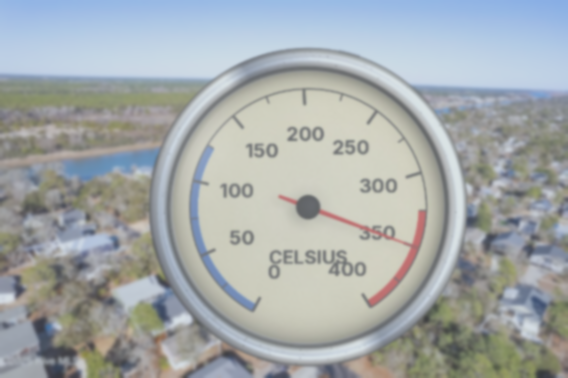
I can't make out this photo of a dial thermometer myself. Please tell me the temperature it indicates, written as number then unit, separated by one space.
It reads 350 °C
